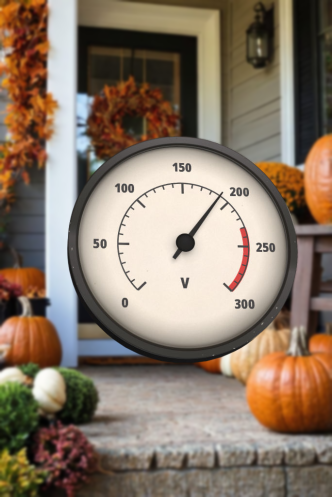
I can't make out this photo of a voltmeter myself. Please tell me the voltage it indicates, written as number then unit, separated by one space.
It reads 190 V
